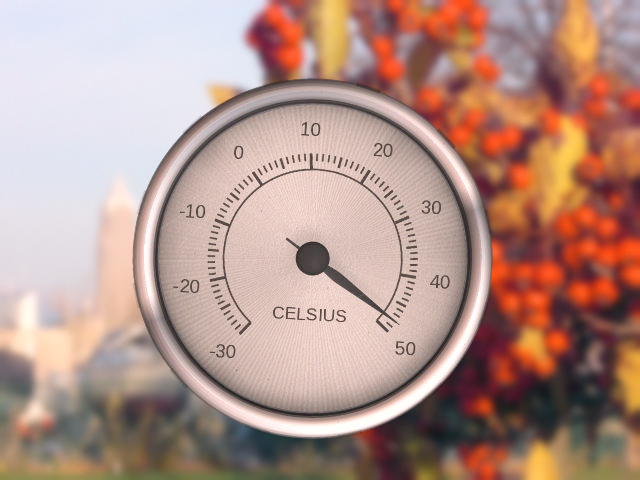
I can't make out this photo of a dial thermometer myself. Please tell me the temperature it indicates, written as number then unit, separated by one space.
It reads 48 °C
